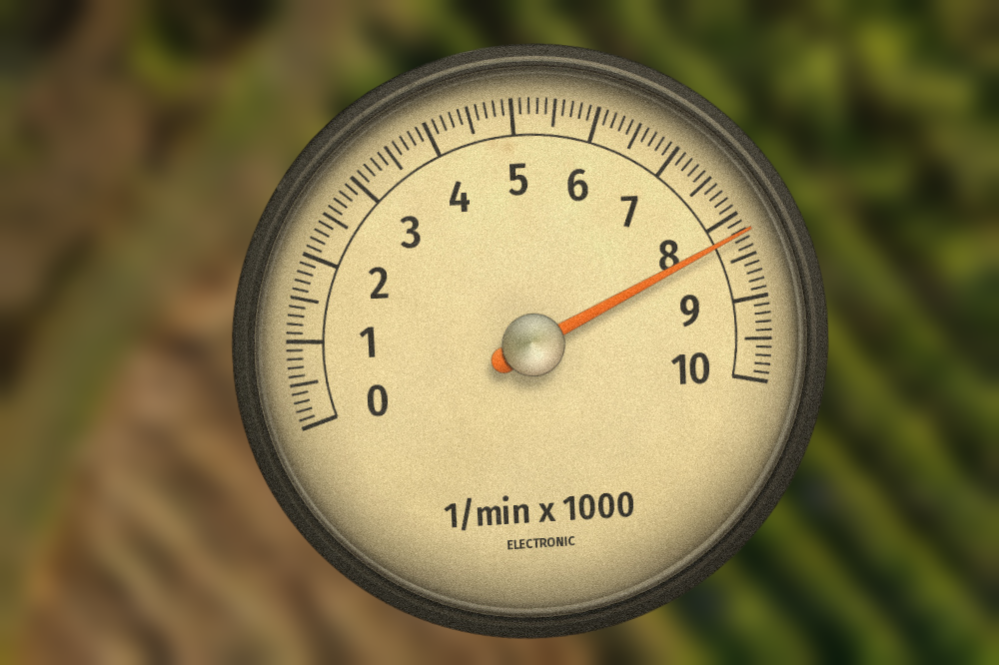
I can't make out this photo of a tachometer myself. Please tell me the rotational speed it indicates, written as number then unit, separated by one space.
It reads 8200 rpm
